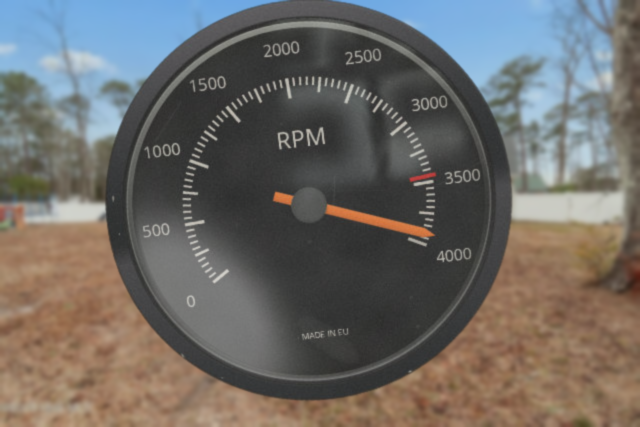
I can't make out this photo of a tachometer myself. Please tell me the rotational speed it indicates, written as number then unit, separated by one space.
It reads 3900 rpm
